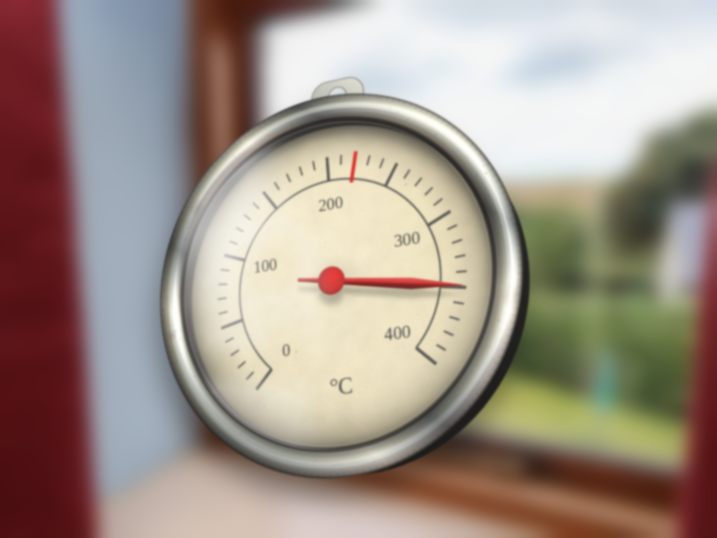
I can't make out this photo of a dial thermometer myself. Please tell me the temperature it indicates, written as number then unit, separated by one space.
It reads 350 °C
